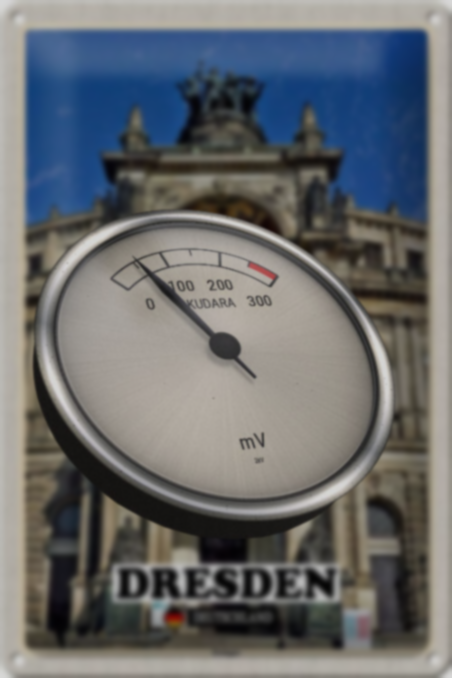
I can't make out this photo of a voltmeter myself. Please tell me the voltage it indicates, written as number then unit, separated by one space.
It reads 50 mV
